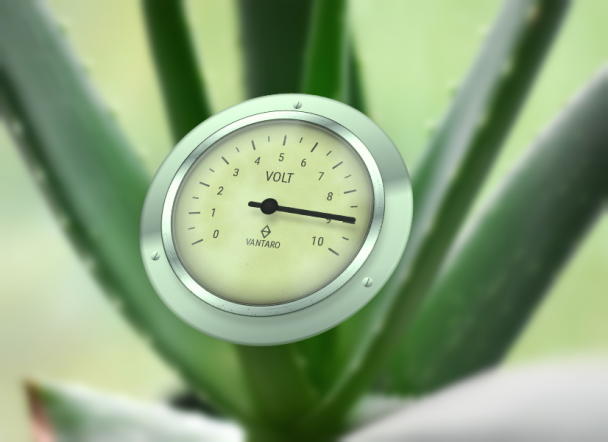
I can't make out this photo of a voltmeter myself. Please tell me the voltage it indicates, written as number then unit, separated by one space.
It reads 9 V
